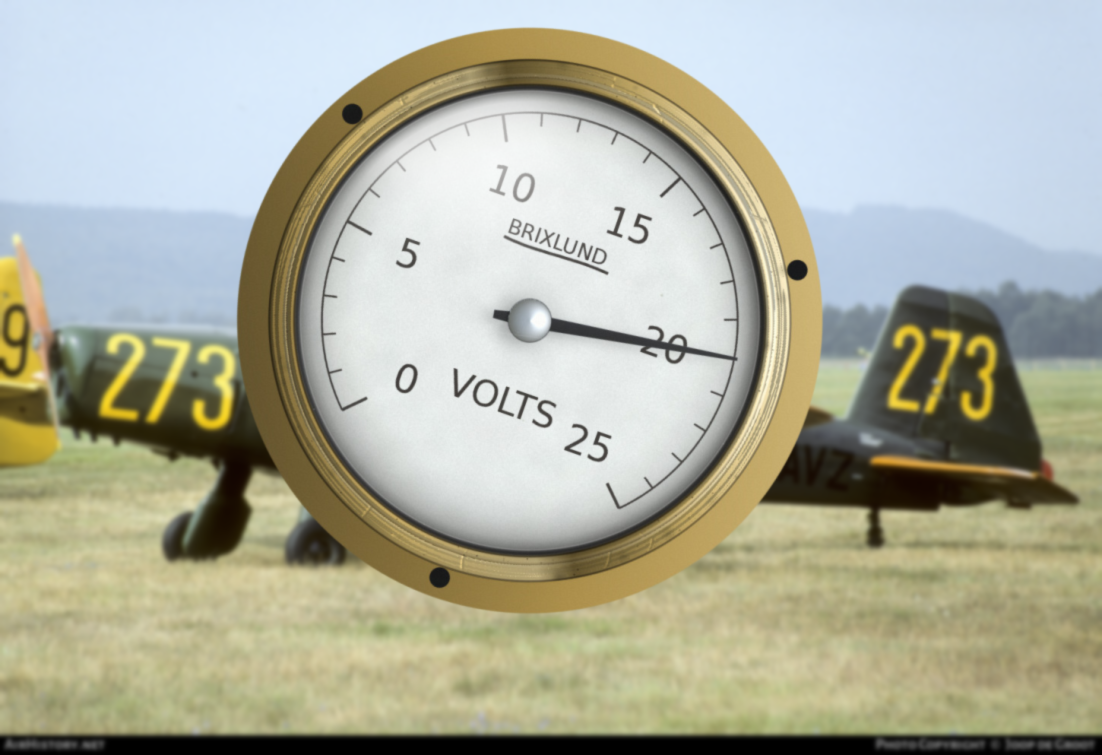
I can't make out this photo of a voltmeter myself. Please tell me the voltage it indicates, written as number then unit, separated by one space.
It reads 20 V
